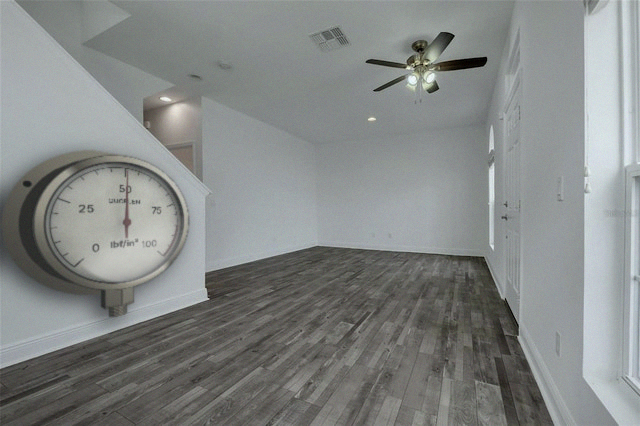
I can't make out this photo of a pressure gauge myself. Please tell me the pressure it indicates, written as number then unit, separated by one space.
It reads 50 psi
